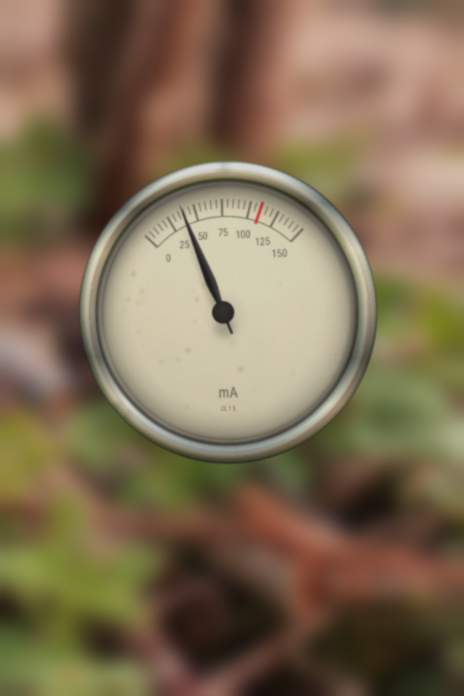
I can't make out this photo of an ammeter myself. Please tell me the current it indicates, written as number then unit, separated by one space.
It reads 40 mA
